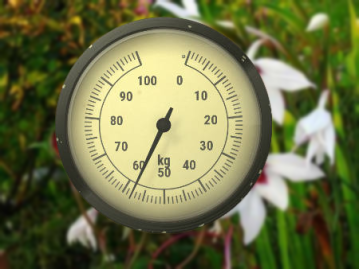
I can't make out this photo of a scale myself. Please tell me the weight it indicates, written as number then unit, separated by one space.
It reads 58 kg
